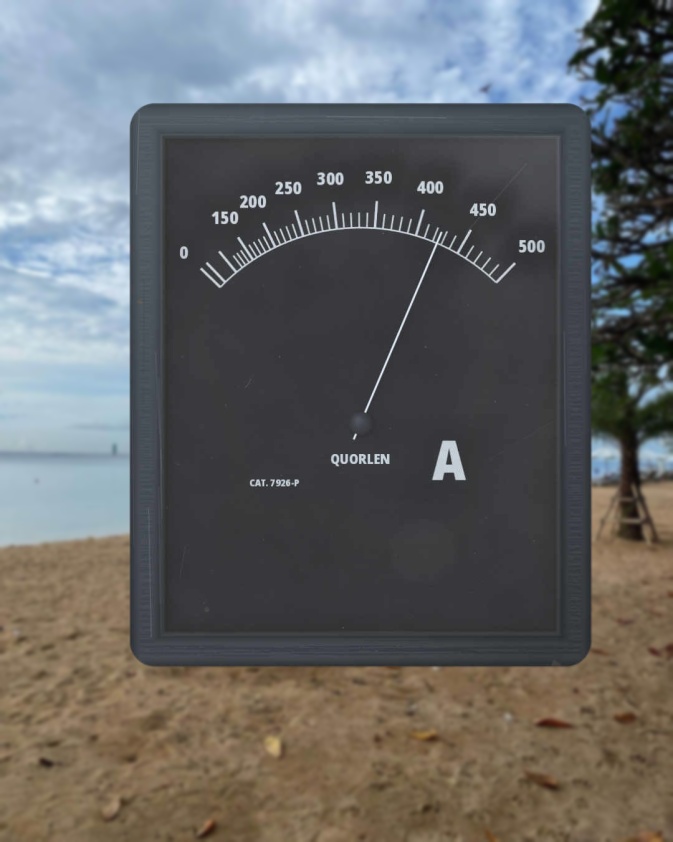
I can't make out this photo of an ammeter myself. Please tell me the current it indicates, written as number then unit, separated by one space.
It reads 425 A
